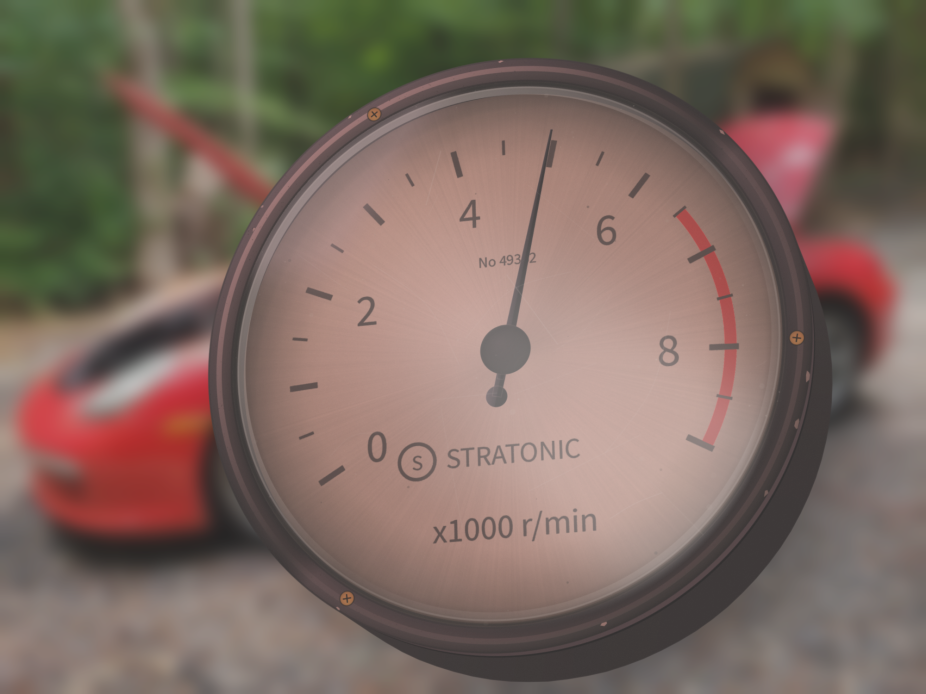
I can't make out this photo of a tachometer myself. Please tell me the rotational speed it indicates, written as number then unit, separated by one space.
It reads 5000 rpm
